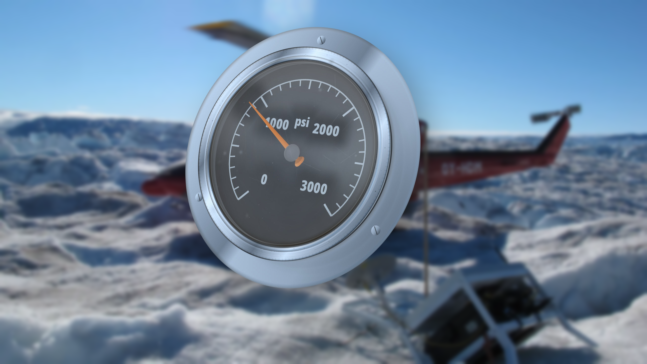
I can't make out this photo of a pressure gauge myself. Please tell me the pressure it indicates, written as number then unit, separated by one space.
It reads 900 psi
